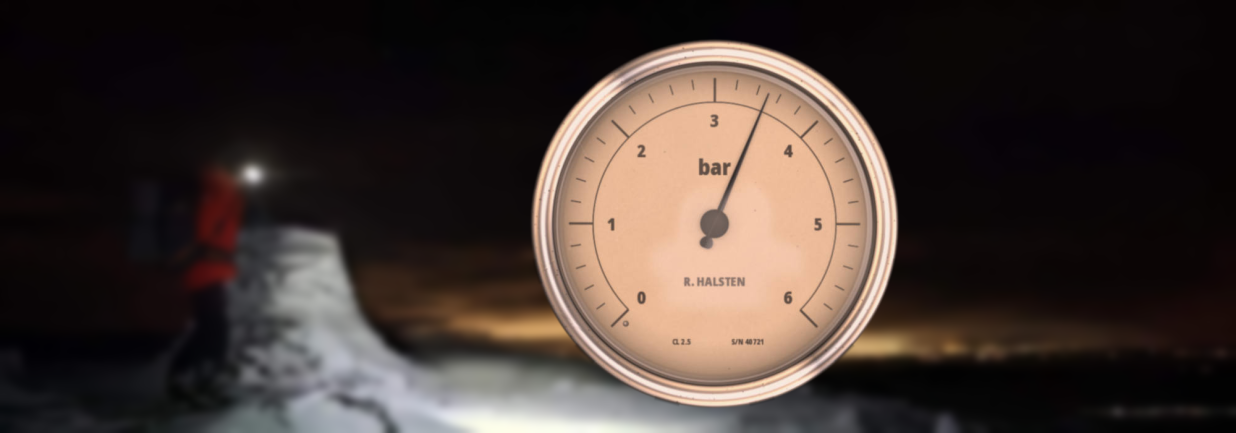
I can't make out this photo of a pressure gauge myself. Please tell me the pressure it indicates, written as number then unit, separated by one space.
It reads 3.5 bar
